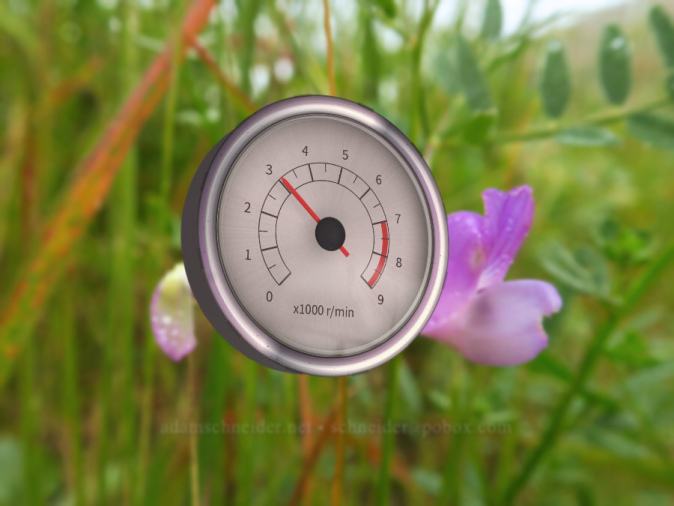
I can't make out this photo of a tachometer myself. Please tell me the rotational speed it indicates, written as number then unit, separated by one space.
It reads 3000 rpm
